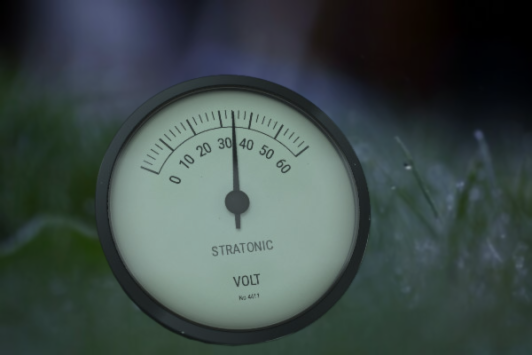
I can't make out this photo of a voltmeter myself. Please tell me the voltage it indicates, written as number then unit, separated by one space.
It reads 34 V
